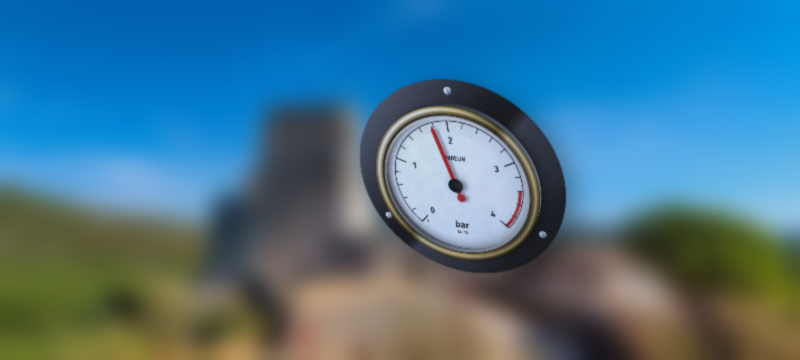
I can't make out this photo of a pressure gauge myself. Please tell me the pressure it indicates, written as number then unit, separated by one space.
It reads 1.8 bar
